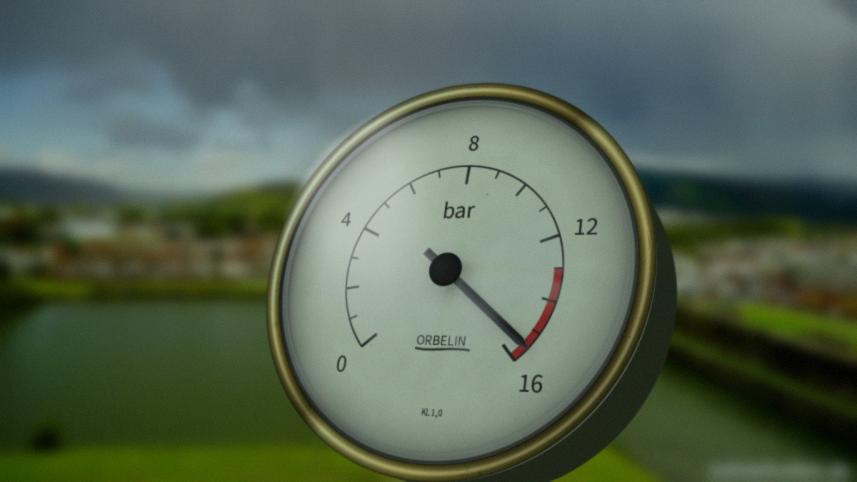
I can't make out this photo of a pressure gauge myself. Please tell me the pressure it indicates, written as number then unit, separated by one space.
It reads 15.5 bar
